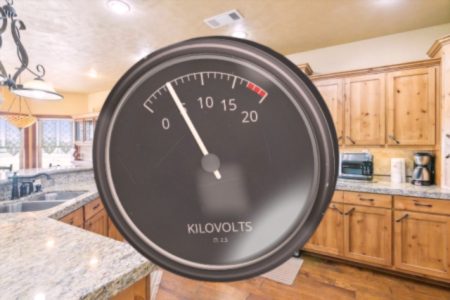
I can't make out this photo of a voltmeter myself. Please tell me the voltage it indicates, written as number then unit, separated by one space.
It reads 5 kV
